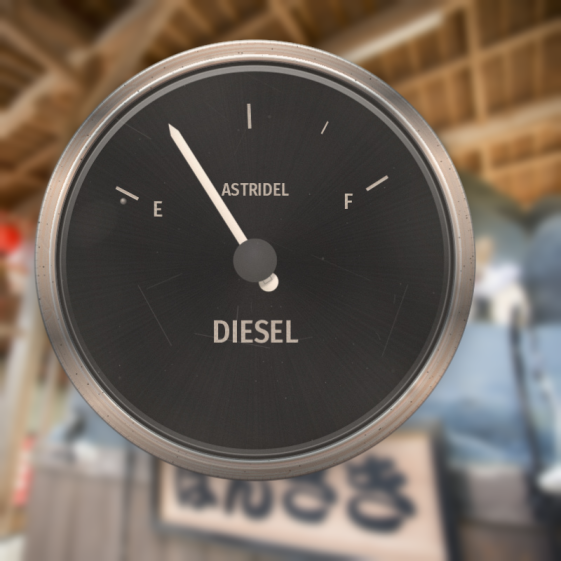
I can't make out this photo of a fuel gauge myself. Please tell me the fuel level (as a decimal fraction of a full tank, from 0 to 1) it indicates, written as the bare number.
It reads 0.25
